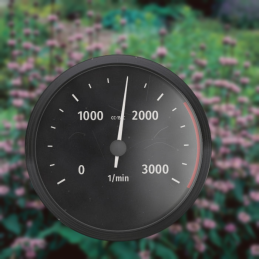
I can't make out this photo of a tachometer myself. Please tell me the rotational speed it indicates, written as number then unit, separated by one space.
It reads 1600 rpm
